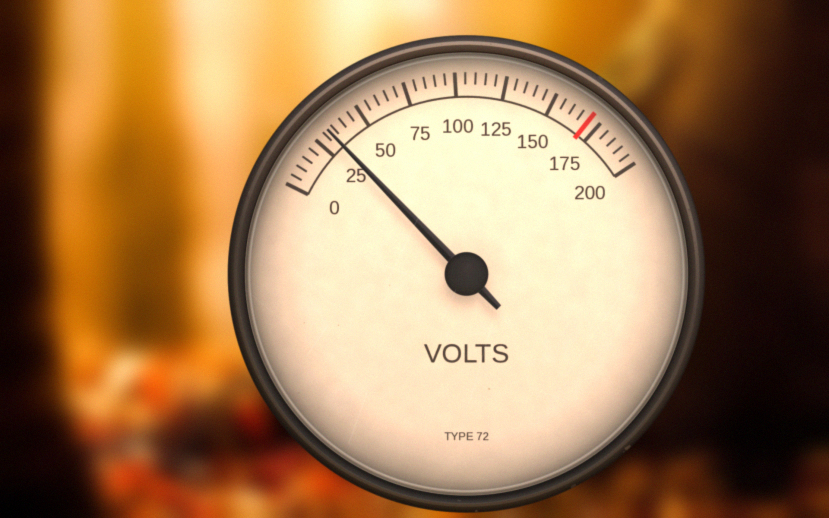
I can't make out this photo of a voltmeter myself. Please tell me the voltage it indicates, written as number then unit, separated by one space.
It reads 32.5 V
